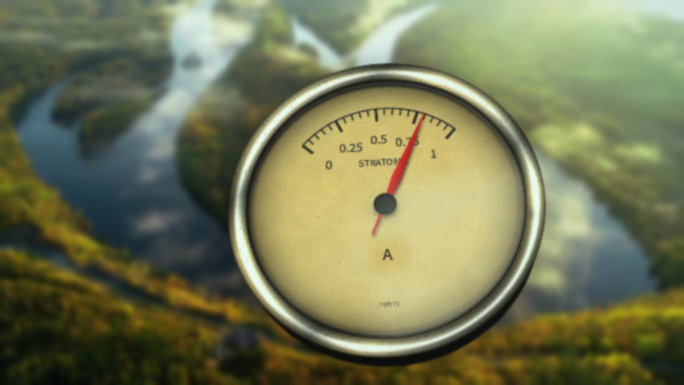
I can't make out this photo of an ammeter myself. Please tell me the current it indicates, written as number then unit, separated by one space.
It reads 0.8 A
